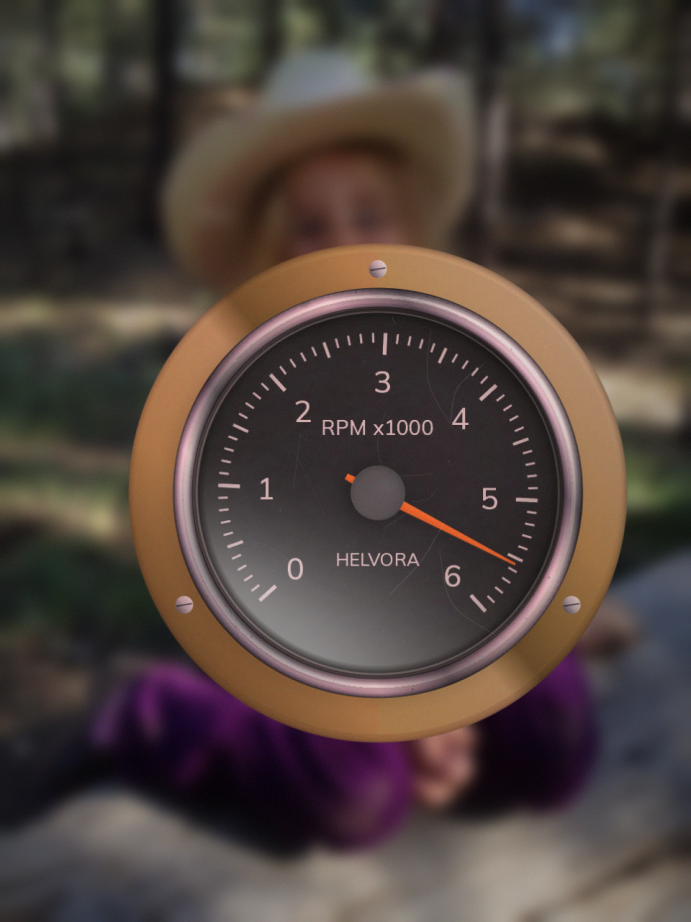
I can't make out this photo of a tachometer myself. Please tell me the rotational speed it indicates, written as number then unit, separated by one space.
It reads 5550 rpm
